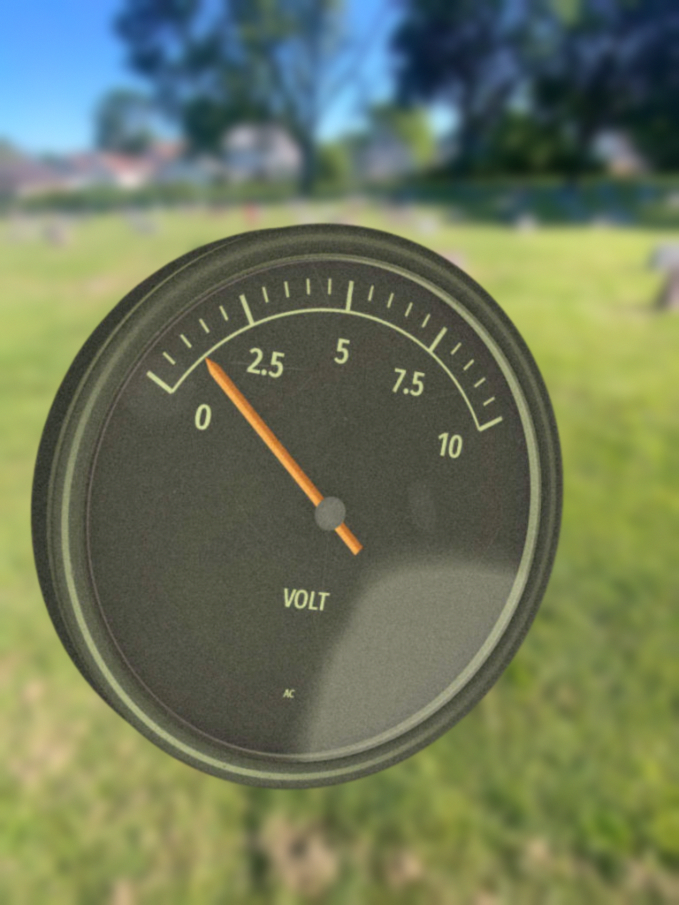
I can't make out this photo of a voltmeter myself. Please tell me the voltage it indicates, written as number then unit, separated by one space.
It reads 1 V
